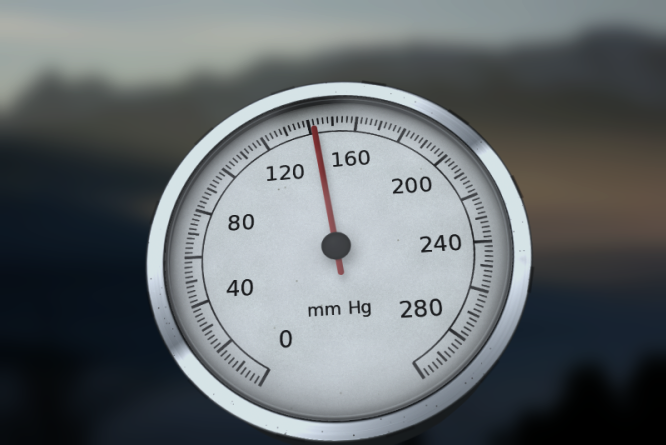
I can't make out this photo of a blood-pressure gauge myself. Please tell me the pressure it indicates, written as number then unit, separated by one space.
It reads 142 mmHg
